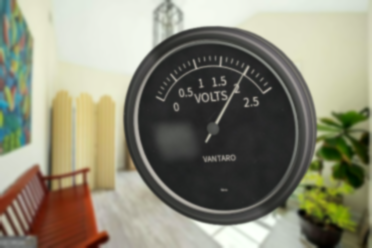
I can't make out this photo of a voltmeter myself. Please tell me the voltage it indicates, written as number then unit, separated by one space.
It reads 2 V
